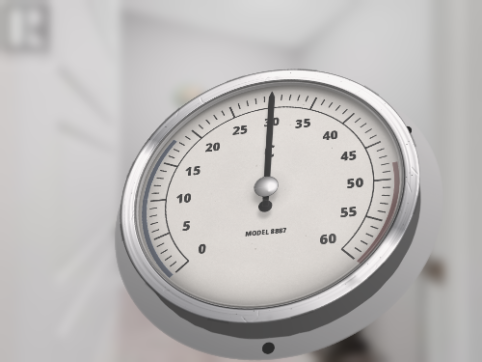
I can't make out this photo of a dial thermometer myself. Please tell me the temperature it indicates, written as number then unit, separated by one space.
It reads 30 °C
